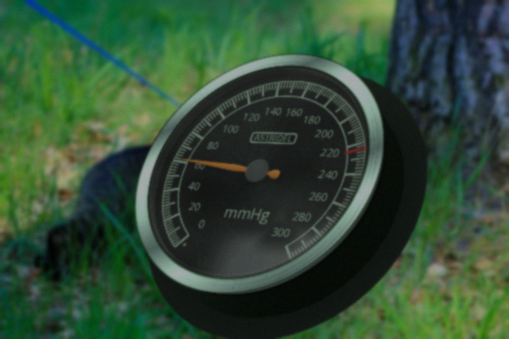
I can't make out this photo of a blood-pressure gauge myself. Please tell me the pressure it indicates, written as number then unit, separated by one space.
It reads 60 mmHg
